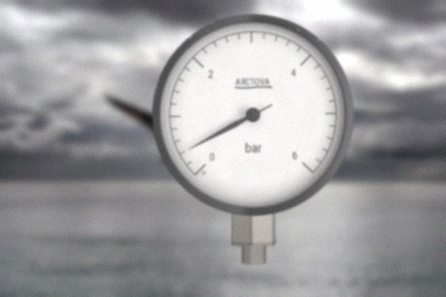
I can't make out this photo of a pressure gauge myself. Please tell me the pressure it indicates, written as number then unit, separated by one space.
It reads 0.4 bar
